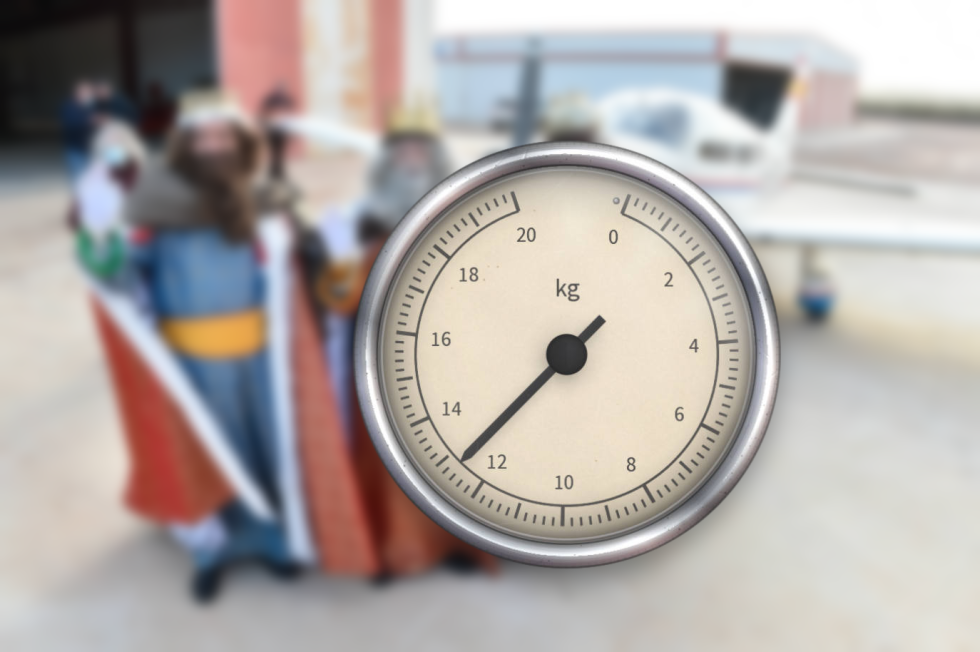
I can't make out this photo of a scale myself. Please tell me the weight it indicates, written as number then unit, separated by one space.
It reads 12.7 kg
